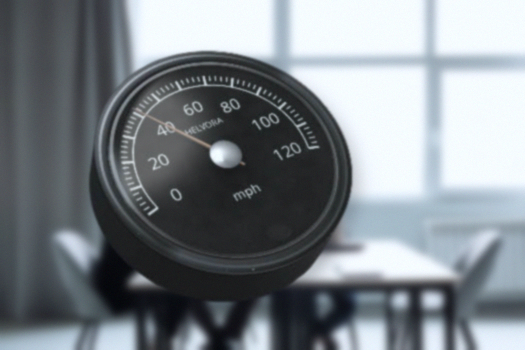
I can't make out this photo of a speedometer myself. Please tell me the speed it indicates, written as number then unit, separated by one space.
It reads 40 mph
